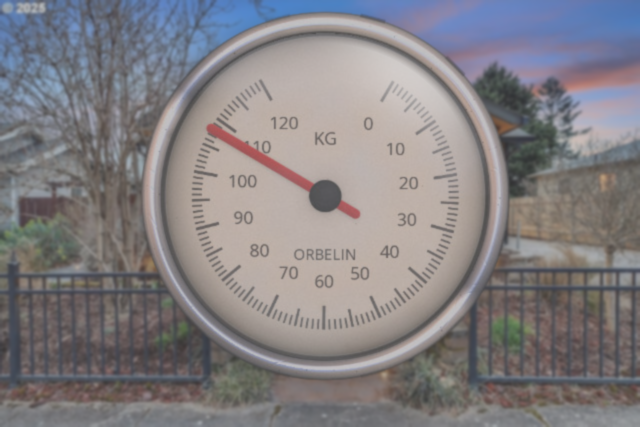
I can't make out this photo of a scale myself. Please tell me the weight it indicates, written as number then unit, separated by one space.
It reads 108 kg
